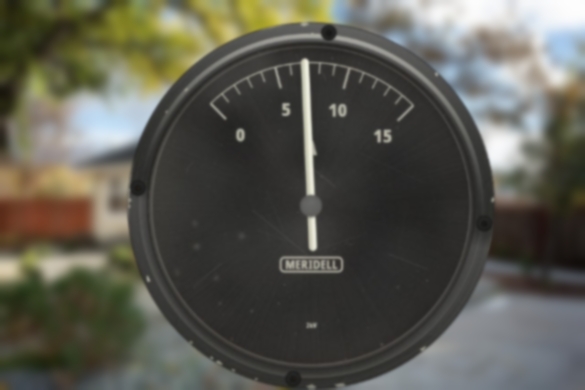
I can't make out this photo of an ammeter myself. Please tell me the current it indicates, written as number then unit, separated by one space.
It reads 7 A
